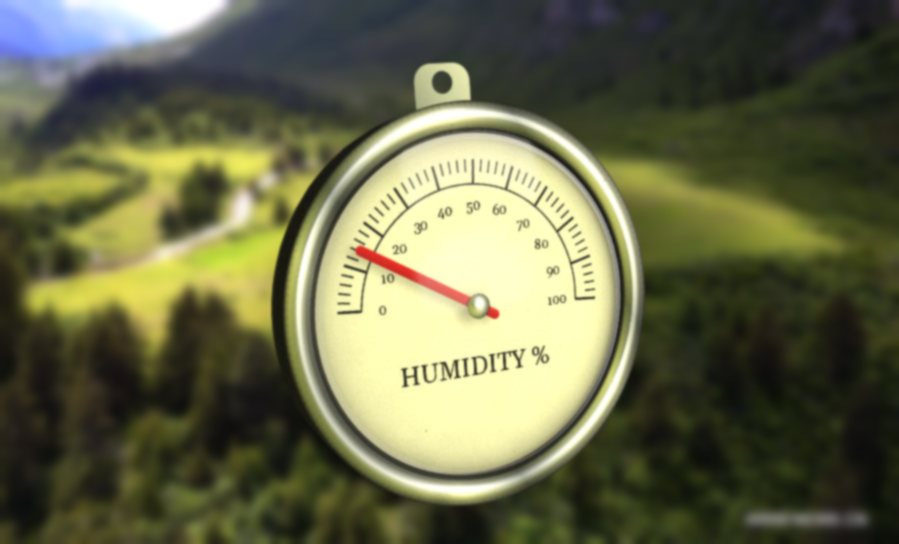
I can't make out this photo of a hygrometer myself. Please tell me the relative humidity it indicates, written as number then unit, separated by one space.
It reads 14 %
